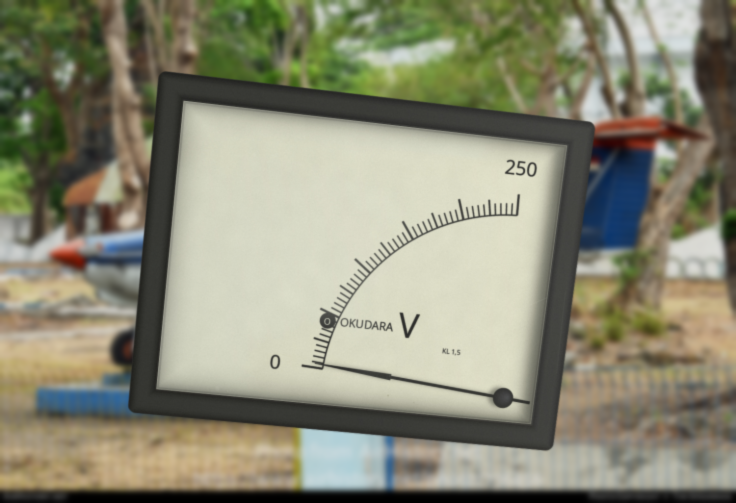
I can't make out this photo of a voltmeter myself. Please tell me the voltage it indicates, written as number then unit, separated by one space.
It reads 5 V
